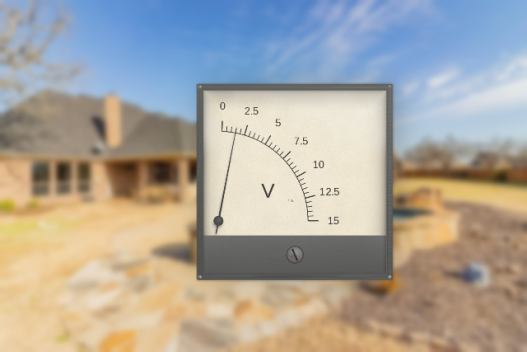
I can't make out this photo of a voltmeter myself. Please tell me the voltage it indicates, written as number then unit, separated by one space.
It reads 1.5 V
